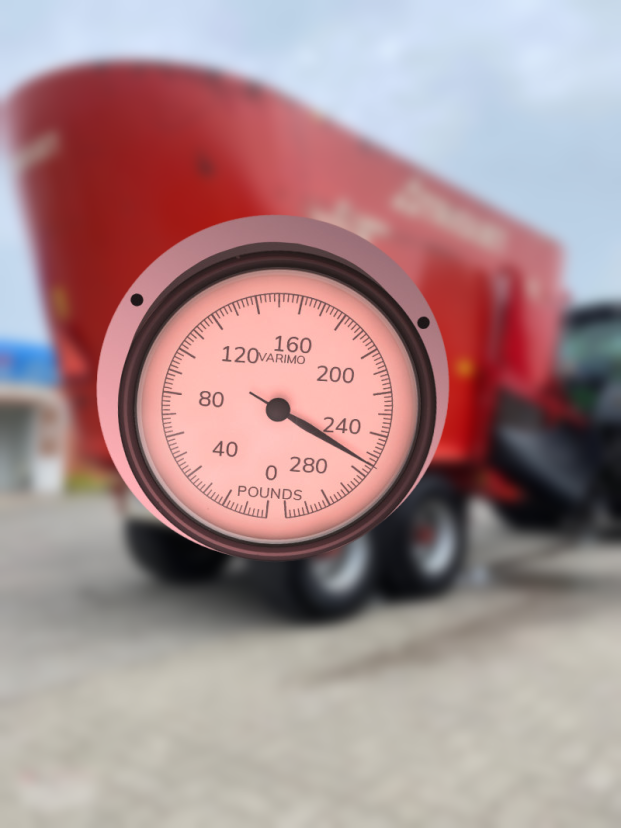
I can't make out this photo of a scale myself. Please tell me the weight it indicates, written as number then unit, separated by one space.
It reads 254 lb
